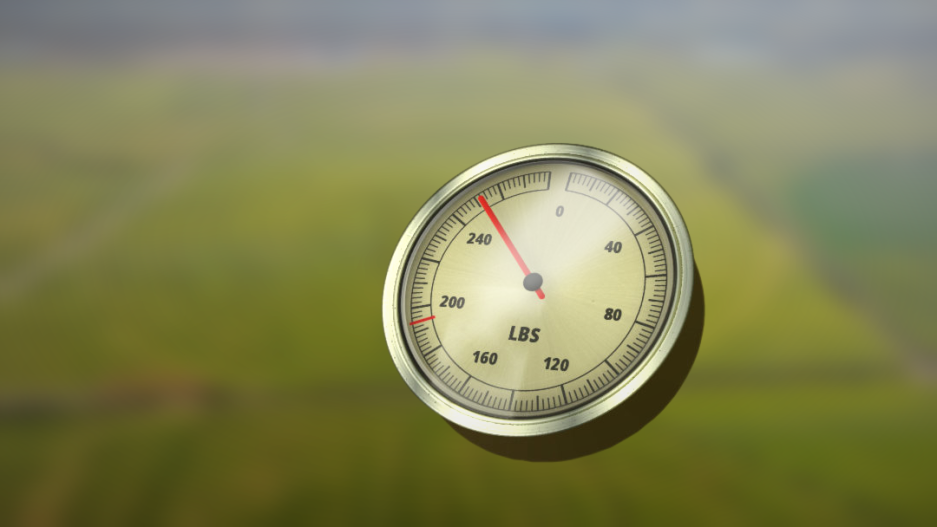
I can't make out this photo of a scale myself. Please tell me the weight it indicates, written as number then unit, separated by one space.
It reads 252 lb
